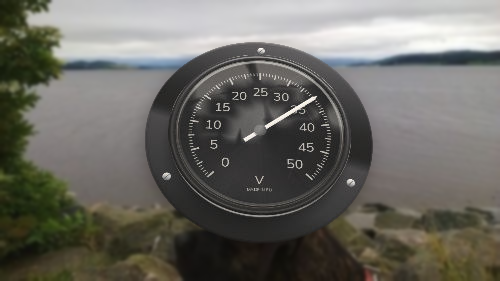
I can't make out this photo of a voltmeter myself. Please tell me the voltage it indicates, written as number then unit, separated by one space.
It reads 35 V
